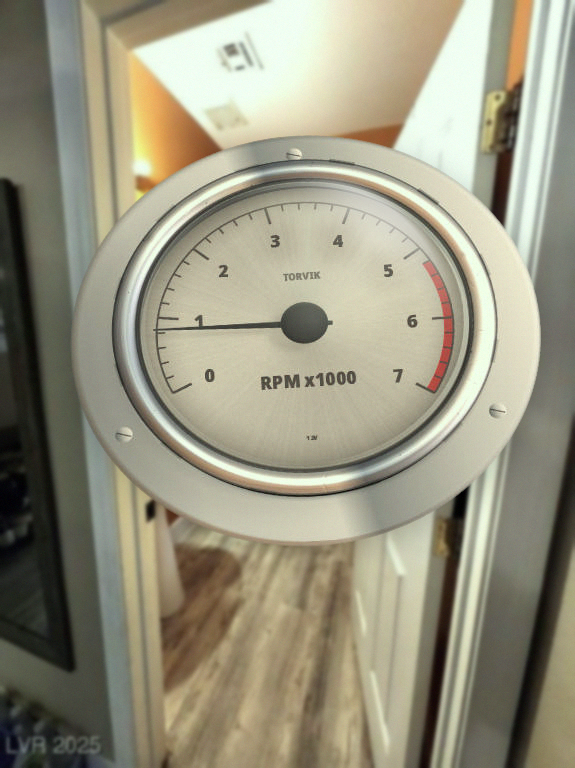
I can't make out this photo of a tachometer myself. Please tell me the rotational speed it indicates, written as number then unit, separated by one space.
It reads 800 rpm
